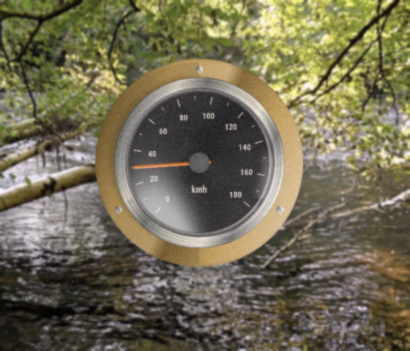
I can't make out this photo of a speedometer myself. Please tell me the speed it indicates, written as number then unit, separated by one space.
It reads 30 km/h
